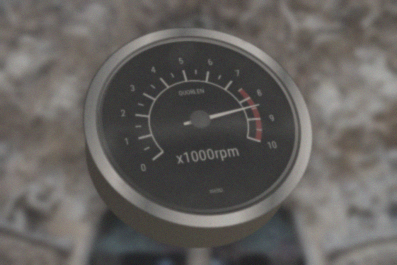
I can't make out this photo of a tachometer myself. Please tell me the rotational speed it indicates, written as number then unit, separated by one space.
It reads 8500 rpm
